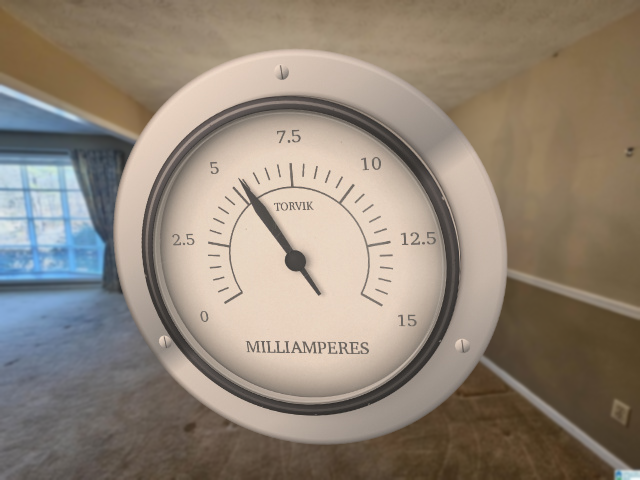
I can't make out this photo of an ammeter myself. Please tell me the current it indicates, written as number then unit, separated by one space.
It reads 5.5 mA
